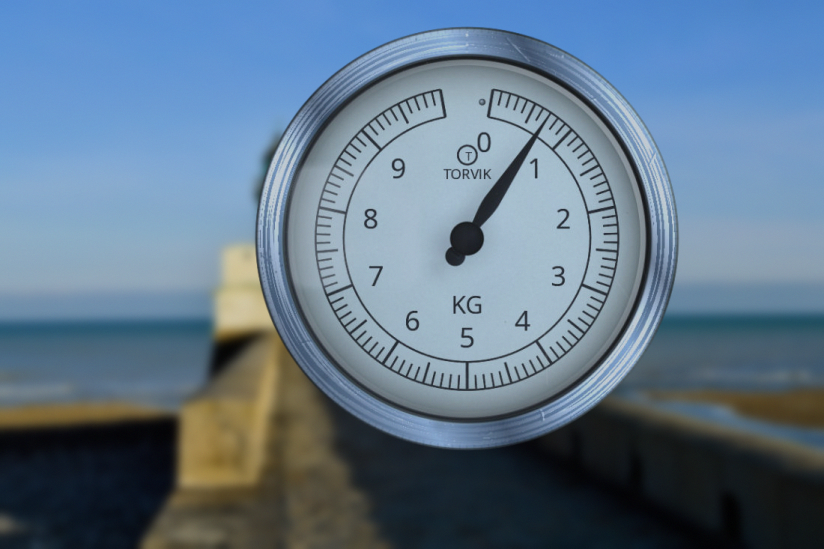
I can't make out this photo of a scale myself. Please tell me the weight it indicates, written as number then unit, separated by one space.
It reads 0.7 kg
